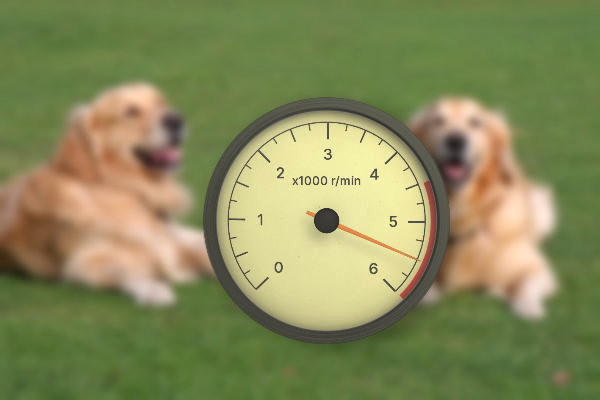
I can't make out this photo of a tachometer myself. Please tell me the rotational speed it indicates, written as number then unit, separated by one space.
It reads 5500 rpm
